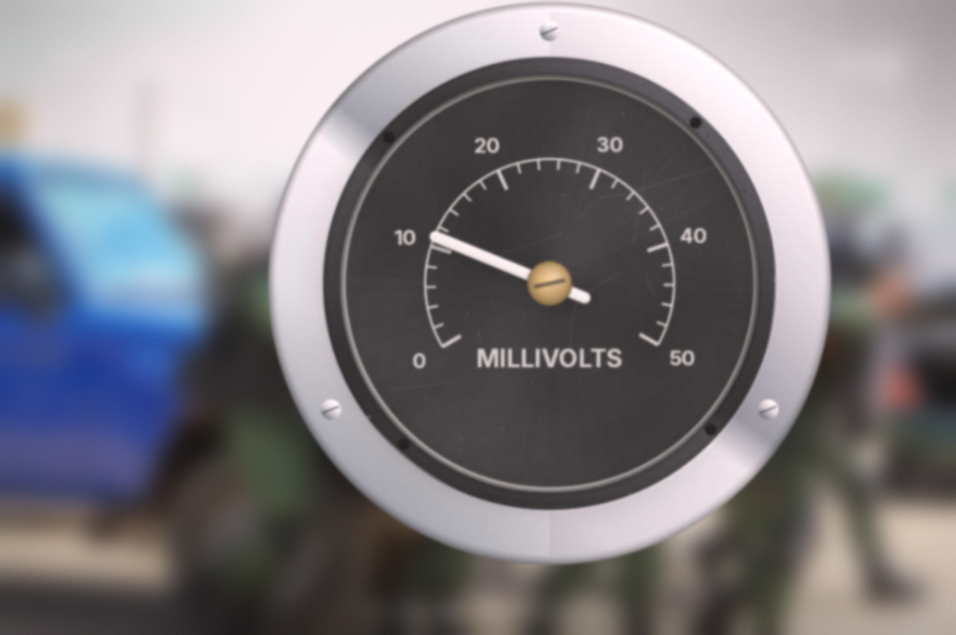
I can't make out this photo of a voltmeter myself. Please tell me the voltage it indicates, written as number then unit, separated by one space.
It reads 11 mV
